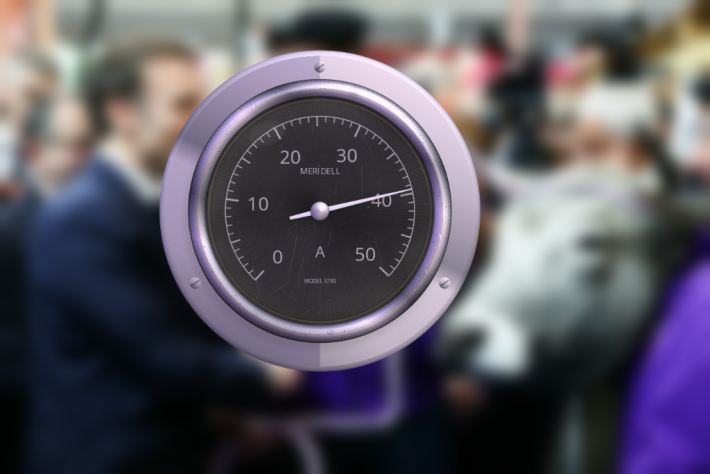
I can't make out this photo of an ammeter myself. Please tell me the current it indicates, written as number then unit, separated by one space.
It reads 39.5 A
